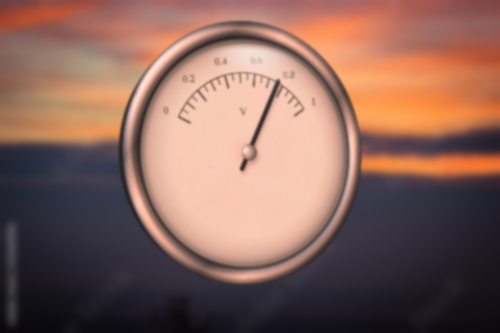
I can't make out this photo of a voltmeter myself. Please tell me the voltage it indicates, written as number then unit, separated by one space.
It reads 0.75 V
